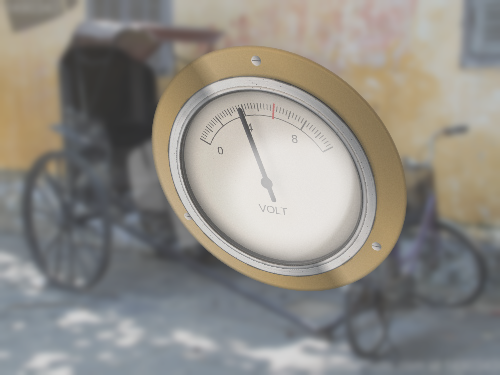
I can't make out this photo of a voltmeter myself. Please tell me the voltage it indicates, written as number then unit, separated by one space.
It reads 4 V
